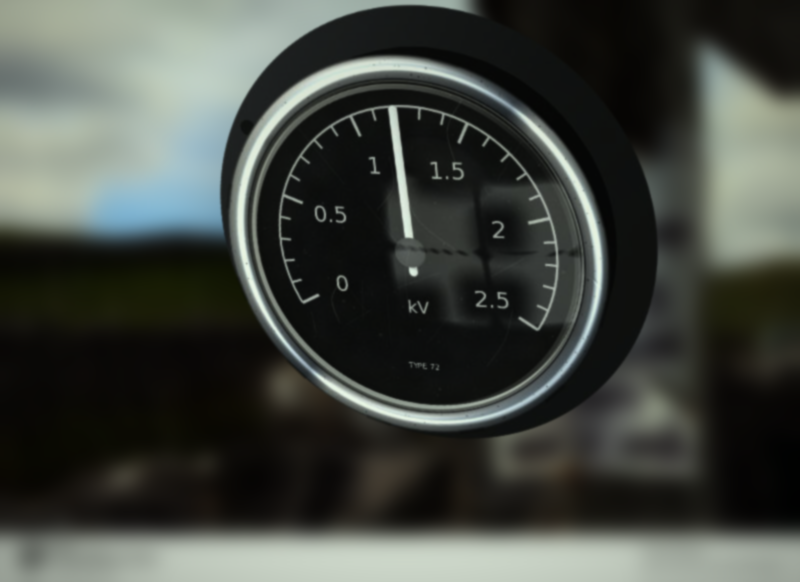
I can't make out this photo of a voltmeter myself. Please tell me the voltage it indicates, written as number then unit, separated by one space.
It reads 1.2 kV
